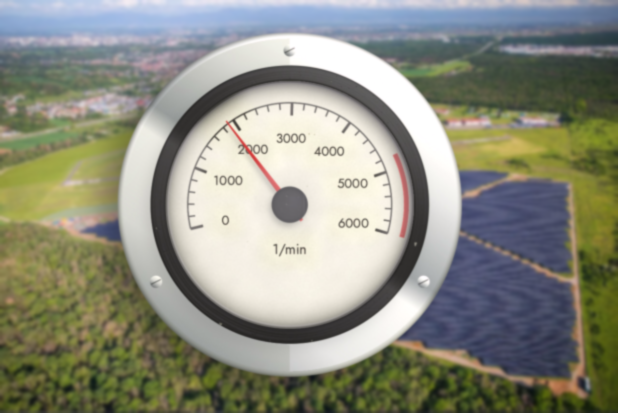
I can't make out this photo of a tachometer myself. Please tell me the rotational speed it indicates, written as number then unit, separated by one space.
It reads 1900 rpm
